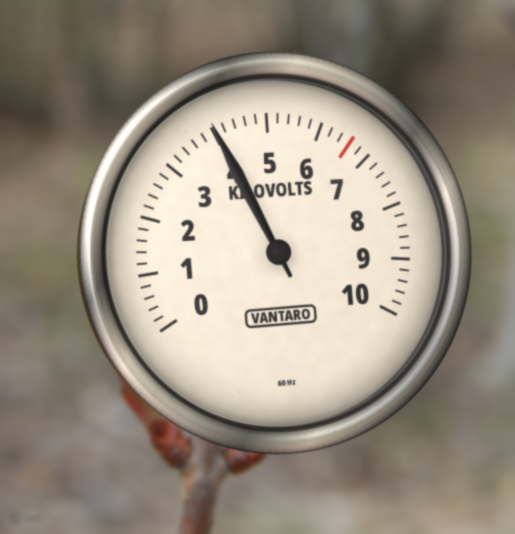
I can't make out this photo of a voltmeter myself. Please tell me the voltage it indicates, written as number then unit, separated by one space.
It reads 4 kV
